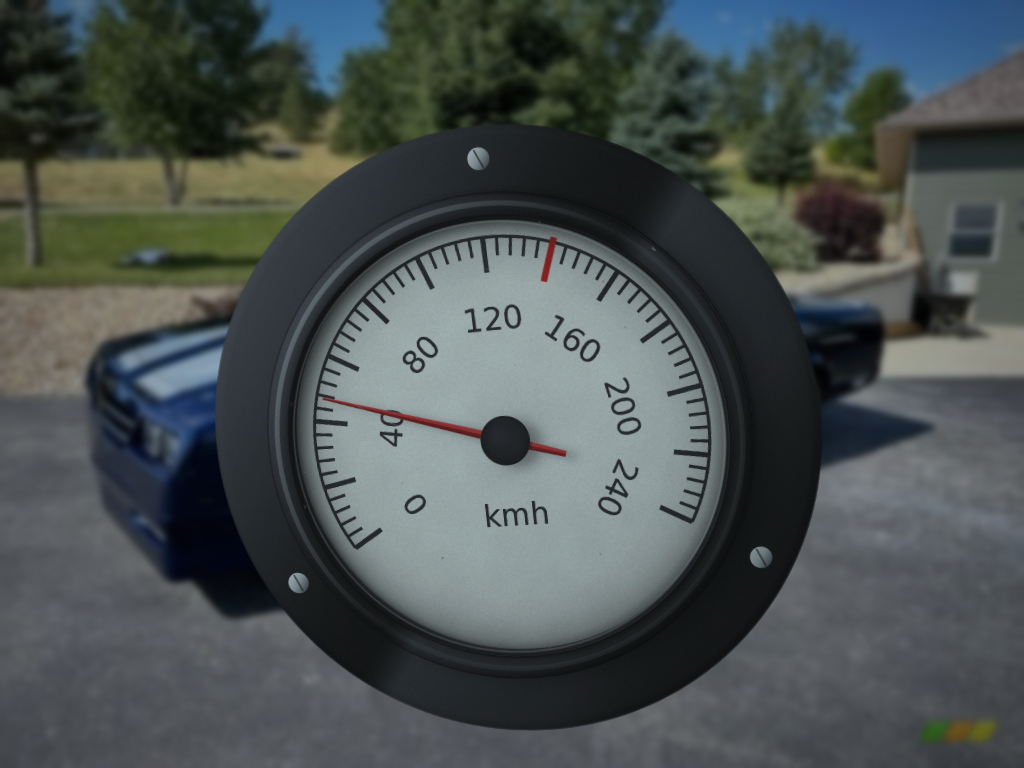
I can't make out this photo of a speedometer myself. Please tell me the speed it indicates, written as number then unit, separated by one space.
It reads 48 km/h
